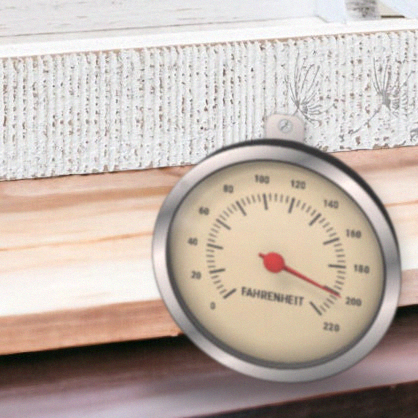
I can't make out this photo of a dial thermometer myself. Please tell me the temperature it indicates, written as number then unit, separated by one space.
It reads 200 °F
